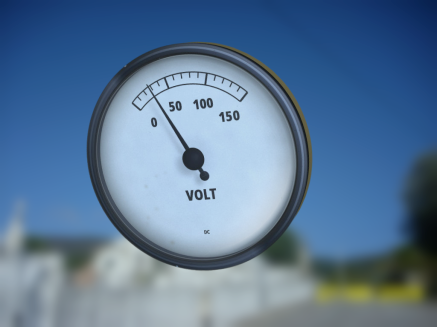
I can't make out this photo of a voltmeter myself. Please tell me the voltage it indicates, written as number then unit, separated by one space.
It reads 30 V
